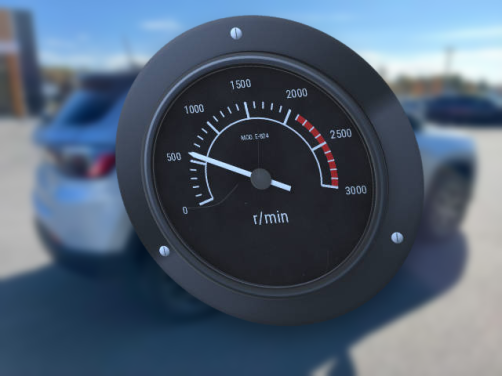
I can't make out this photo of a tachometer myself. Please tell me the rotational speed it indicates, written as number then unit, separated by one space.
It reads 600 rpm
